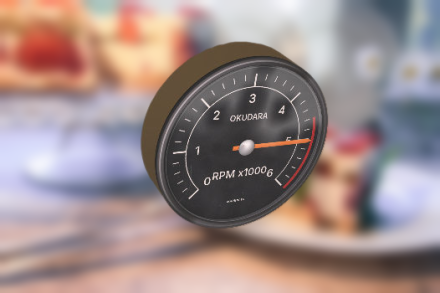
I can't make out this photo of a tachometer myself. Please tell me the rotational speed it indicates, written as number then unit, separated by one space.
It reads 5000 rpm
